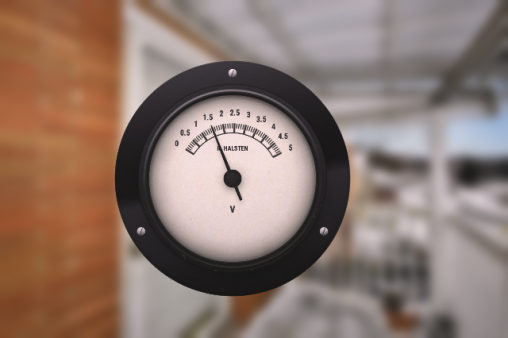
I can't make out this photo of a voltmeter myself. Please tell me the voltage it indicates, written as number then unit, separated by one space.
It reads 1.5 V
